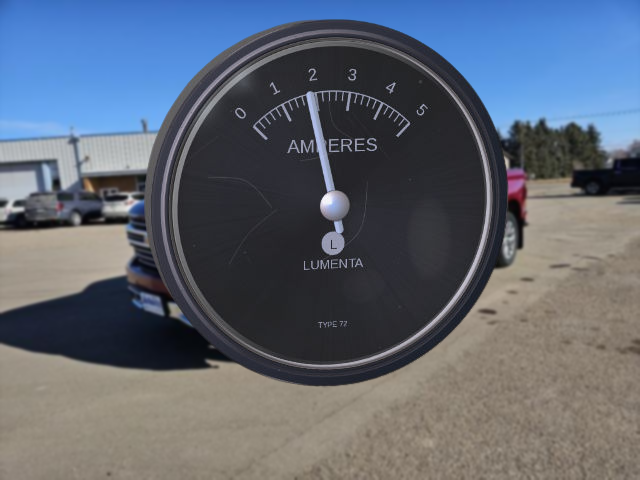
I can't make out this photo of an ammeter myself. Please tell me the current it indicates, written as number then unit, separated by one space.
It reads 1.8 A
